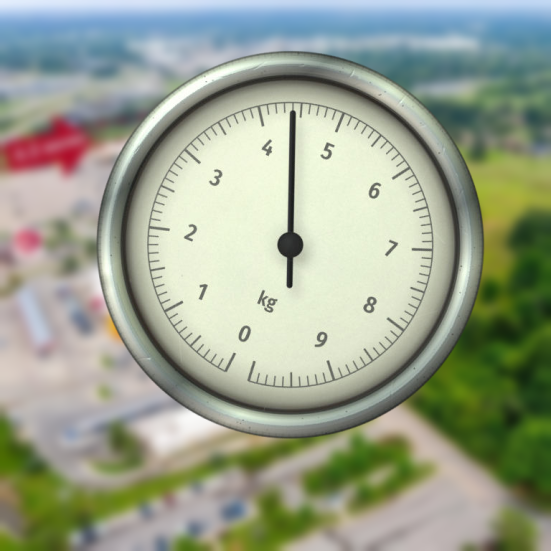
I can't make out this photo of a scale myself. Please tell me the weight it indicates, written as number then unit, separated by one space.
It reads 4.4 kg
